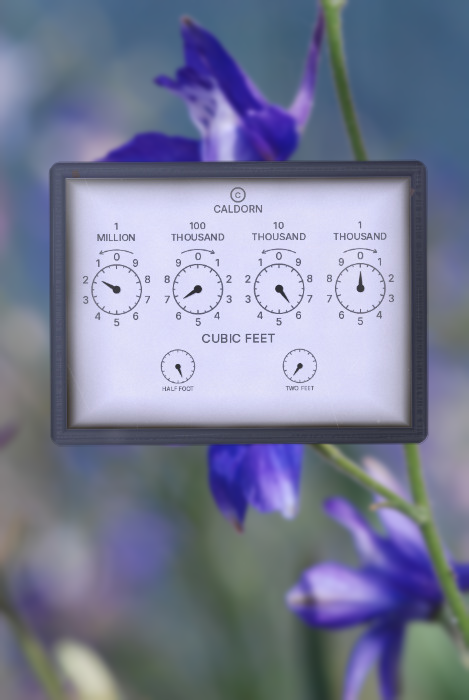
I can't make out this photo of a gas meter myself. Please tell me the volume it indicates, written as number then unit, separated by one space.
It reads 166000 ft³
